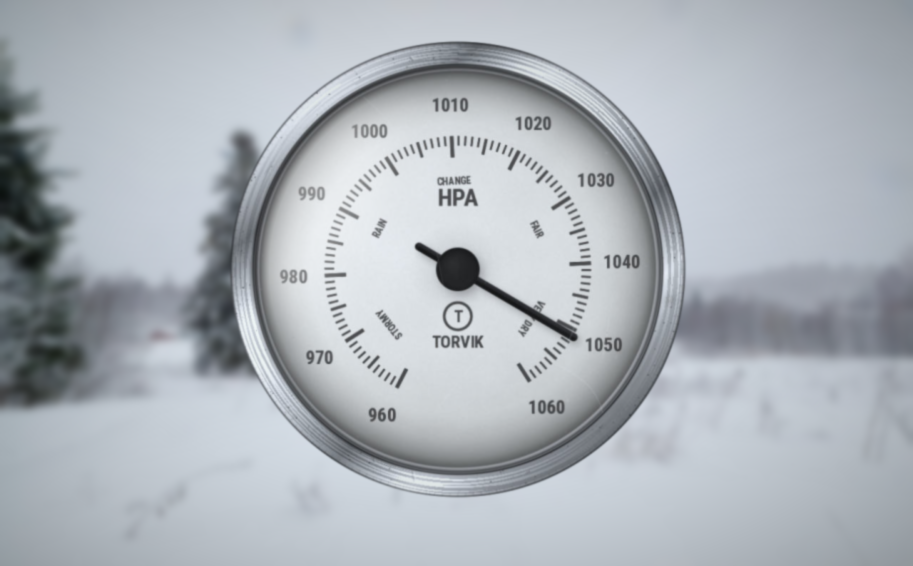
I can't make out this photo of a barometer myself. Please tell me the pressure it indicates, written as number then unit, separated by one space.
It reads 1051 hPa
